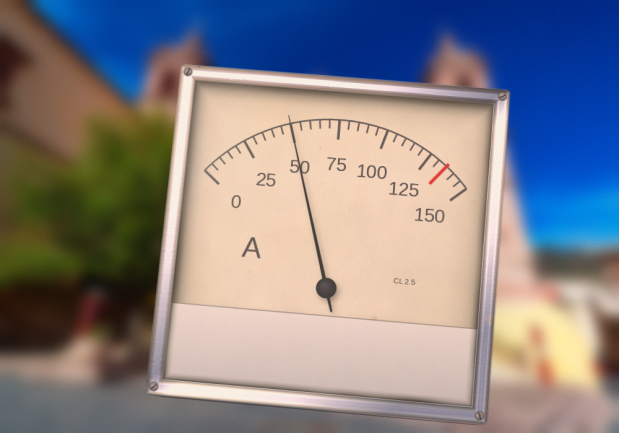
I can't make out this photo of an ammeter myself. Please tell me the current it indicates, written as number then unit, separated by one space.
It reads 50 A
